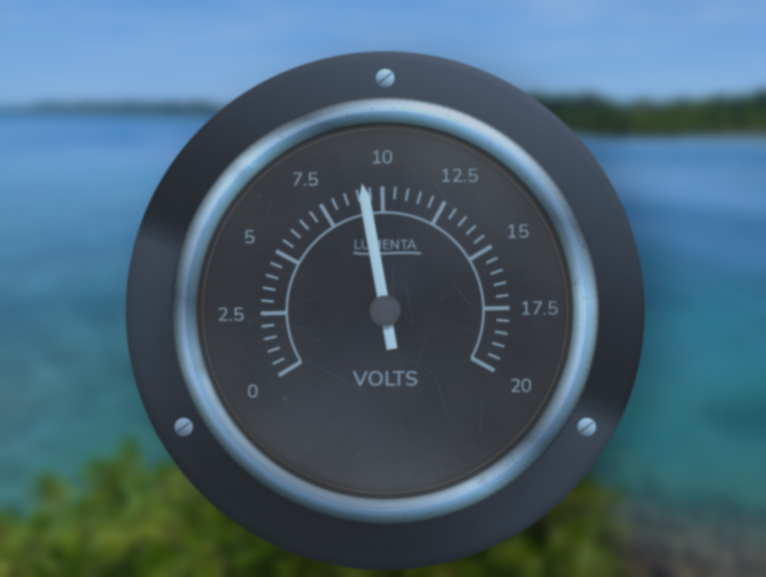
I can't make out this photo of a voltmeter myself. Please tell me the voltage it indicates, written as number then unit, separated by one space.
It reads 9.25 V
